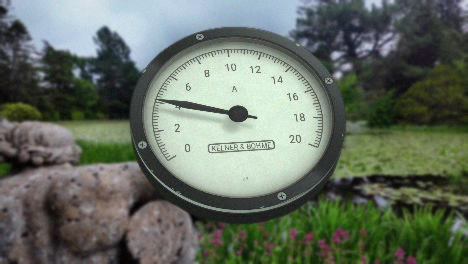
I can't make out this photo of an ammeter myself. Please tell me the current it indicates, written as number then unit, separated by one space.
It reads 4 A
